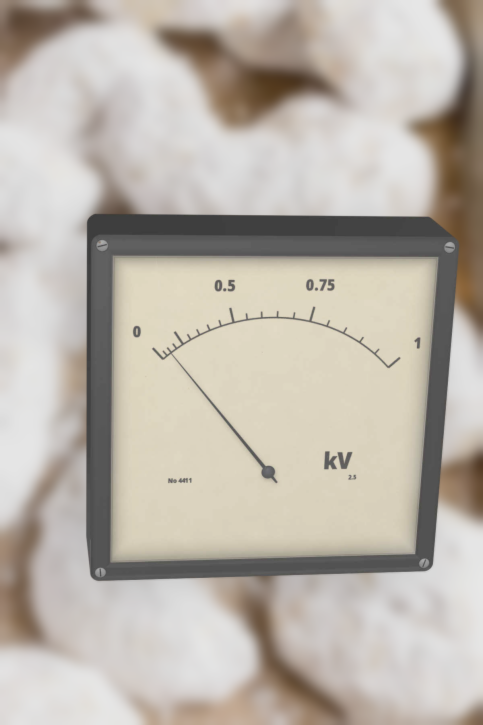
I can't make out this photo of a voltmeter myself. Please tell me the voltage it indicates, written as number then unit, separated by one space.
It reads 0.15 kV
